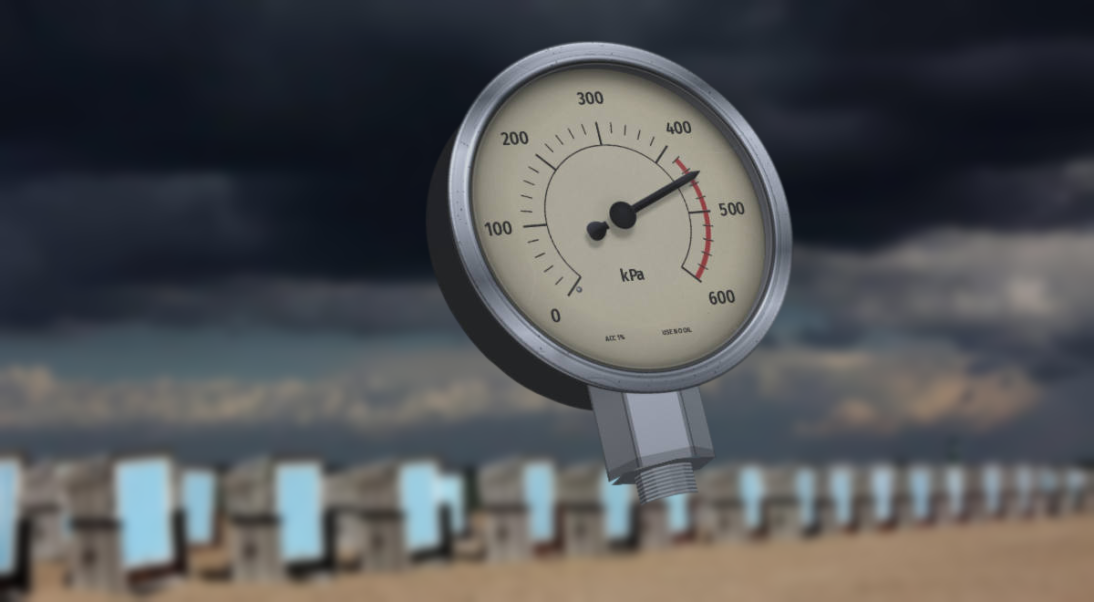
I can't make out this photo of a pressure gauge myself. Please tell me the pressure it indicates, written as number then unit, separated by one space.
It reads 450 kPa
